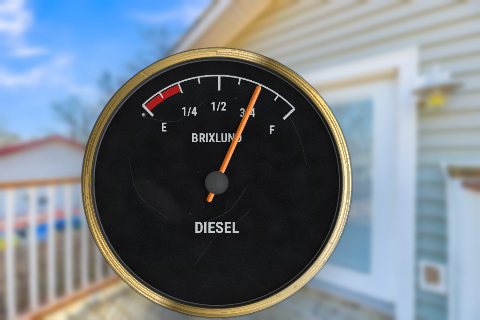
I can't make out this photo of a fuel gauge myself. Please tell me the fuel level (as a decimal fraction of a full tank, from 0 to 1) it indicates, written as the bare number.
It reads 0.75
